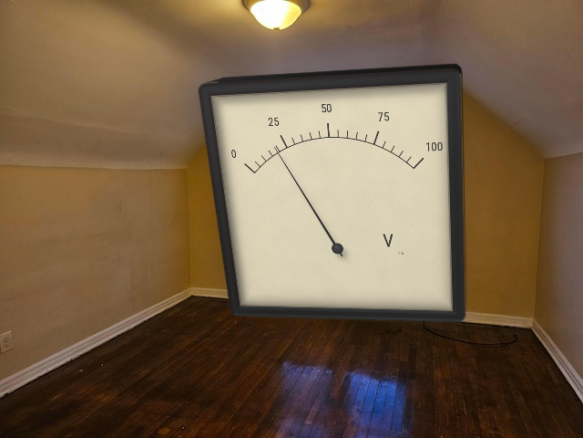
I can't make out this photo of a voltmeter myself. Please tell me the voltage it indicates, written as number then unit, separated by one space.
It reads 20 V
